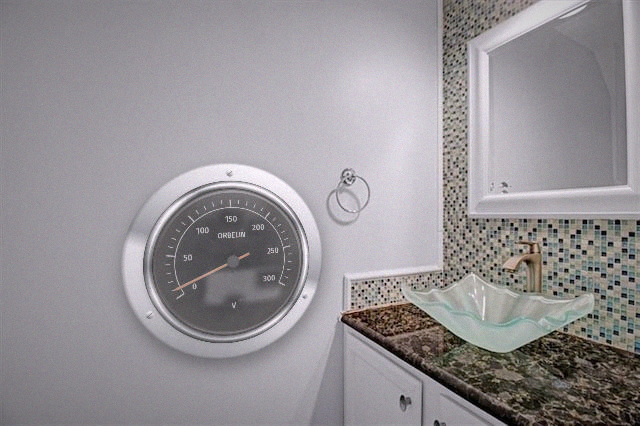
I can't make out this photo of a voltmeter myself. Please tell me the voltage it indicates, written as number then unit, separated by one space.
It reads 10 V
